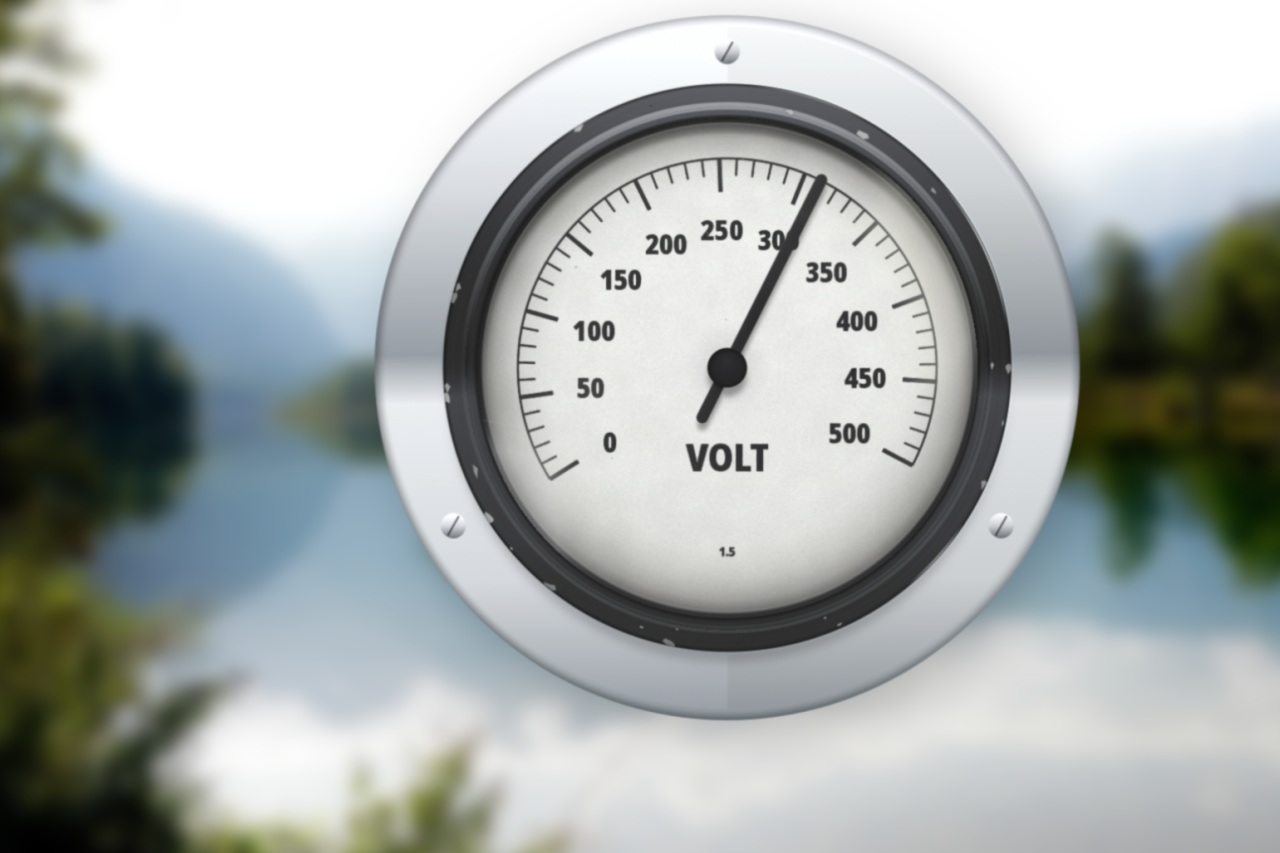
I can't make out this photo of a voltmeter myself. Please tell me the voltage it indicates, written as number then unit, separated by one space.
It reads 310 V
